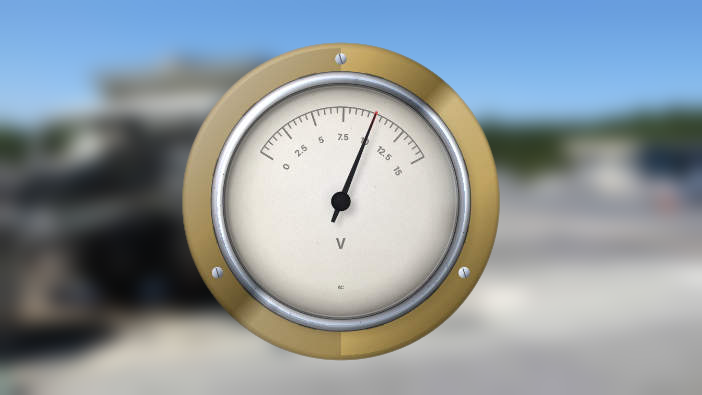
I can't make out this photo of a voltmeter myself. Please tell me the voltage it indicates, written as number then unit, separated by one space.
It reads 10 V
